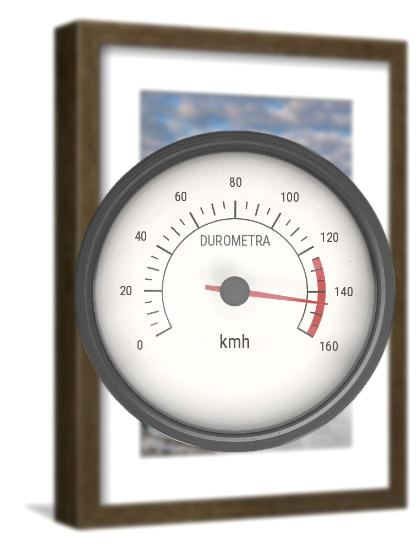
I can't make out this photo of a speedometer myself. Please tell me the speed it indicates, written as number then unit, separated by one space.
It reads 145 km/h
